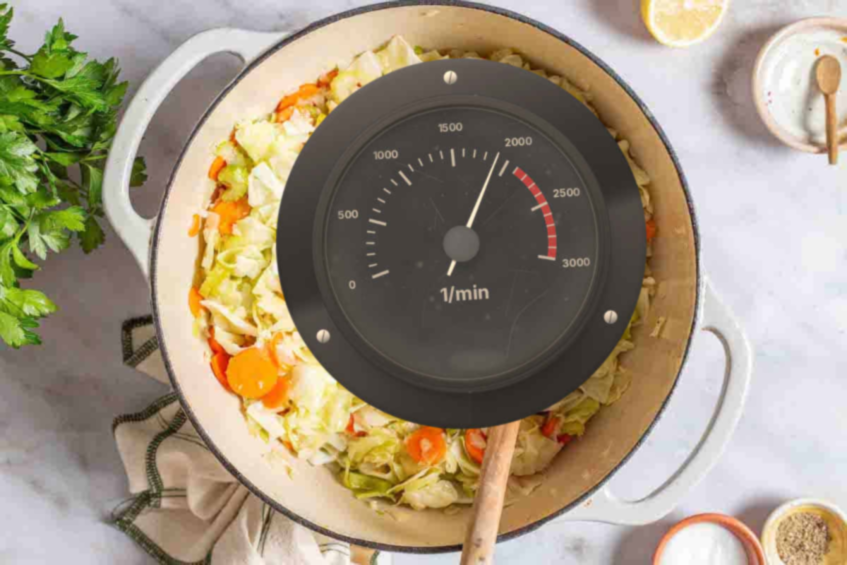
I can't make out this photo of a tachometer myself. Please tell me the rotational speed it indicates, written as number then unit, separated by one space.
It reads 1900 rpm
